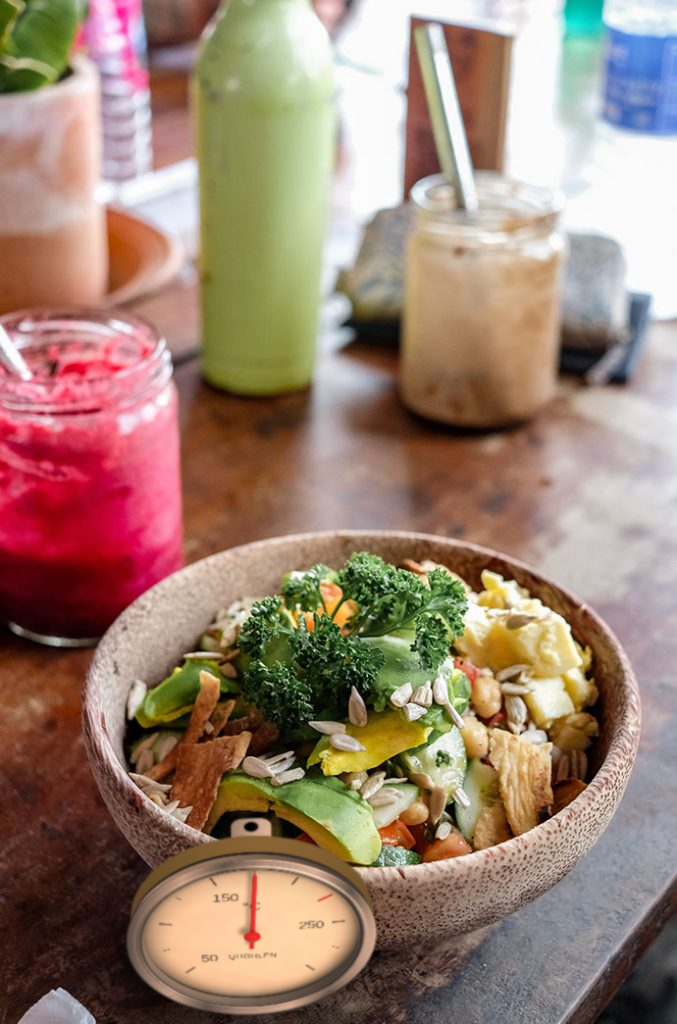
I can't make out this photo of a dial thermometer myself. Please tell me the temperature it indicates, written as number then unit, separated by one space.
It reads 175 °C
